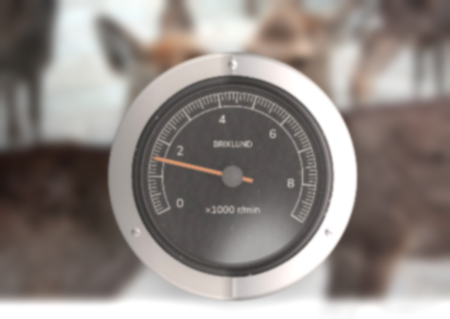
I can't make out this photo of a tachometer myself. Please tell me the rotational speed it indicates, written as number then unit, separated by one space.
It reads 1500 rpm
